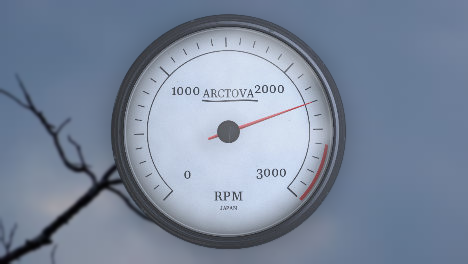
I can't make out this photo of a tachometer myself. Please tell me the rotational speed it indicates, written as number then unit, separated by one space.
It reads 2300 rpm
